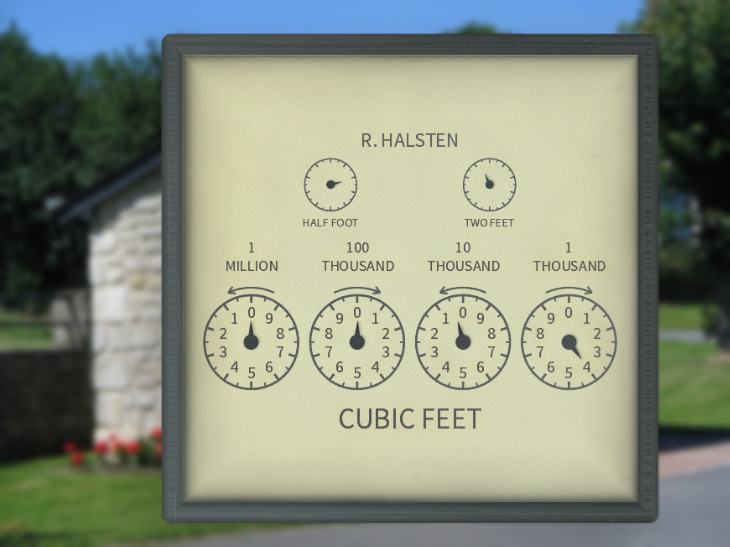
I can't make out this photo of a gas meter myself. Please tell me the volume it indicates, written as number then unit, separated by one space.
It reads 400 ft³
